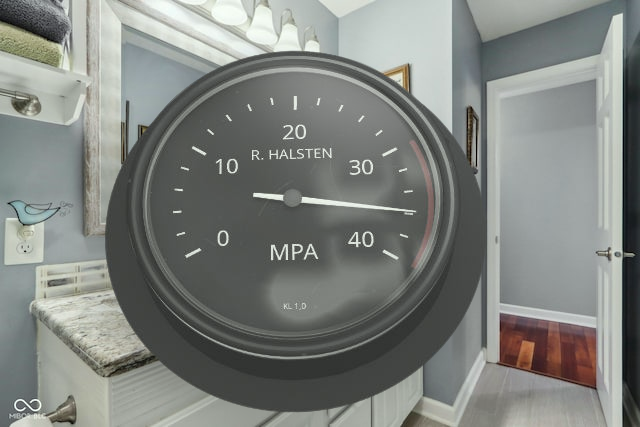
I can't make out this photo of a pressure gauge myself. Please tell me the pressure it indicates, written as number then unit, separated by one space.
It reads 36 MPa
